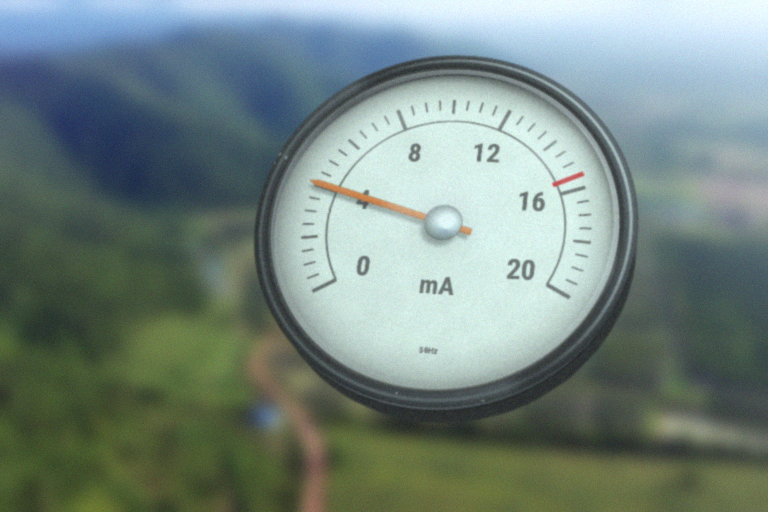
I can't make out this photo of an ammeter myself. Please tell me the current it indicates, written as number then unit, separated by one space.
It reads 4 mA
